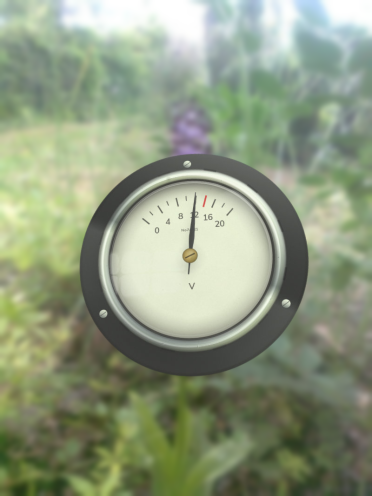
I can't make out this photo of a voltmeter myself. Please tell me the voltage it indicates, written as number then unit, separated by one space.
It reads 12 V
